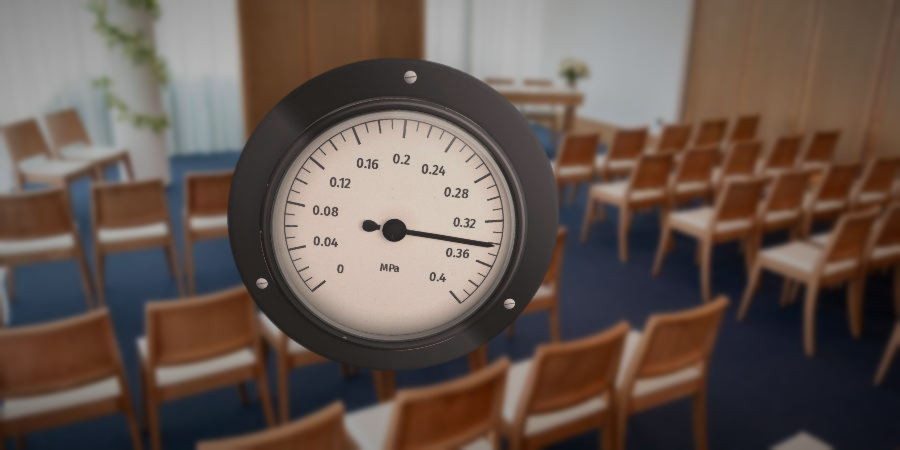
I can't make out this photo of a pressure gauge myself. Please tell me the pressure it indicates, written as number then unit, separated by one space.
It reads 0.34 MPa
